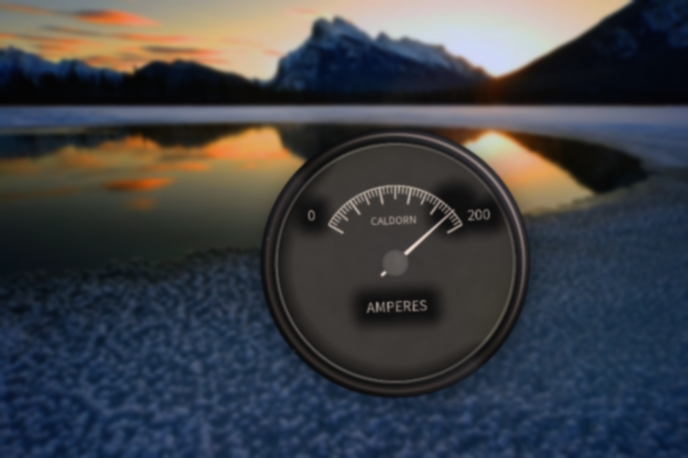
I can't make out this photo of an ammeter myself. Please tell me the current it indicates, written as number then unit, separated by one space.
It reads 180 A
